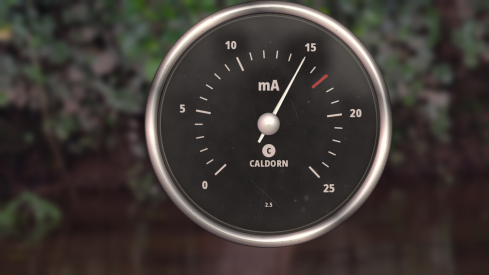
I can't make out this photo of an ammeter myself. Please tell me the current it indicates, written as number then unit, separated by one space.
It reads 15 mA
